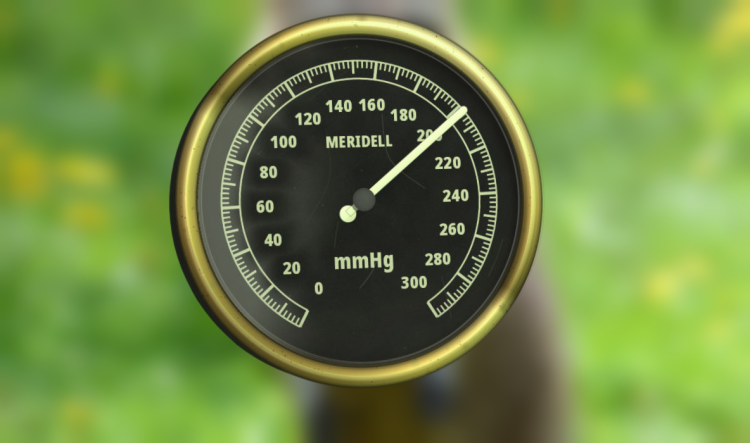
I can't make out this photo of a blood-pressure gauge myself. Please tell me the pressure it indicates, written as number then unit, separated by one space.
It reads 202 mmHg
